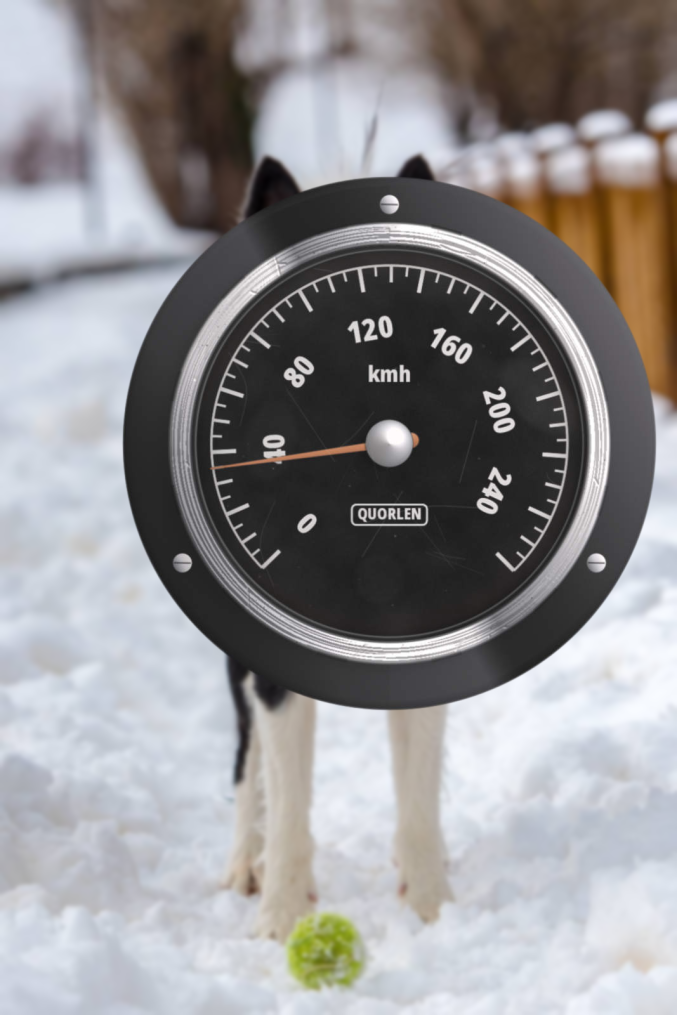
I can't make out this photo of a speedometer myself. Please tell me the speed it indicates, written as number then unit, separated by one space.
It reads 35 km/h
